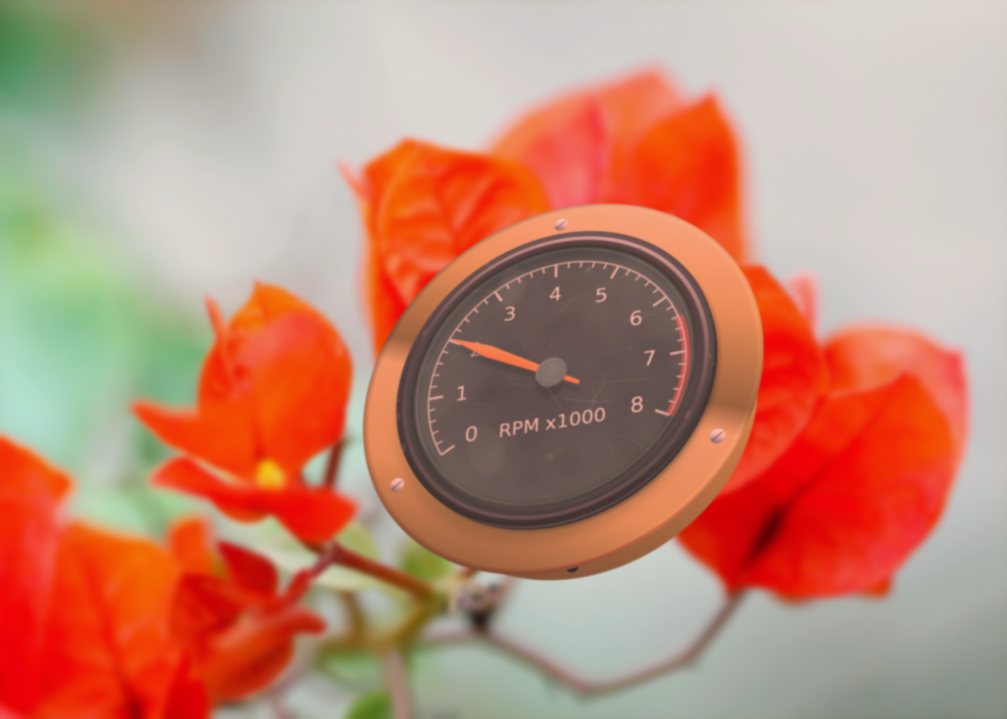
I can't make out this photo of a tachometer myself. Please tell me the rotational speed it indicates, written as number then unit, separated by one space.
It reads 2000 rpm
